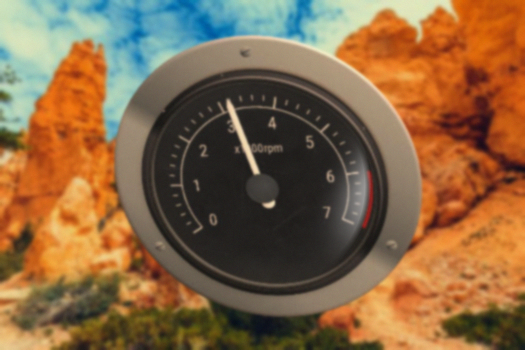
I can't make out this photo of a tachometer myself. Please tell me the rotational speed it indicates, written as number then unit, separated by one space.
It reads 3200 rpm
